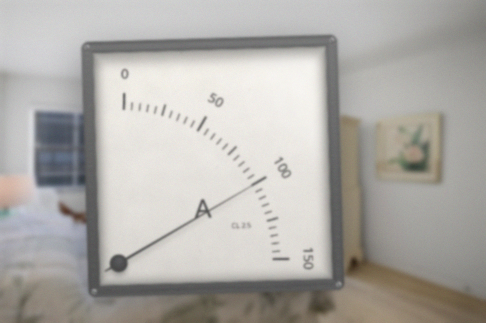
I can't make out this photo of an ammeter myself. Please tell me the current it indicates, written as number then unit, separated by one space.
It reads 100 A
